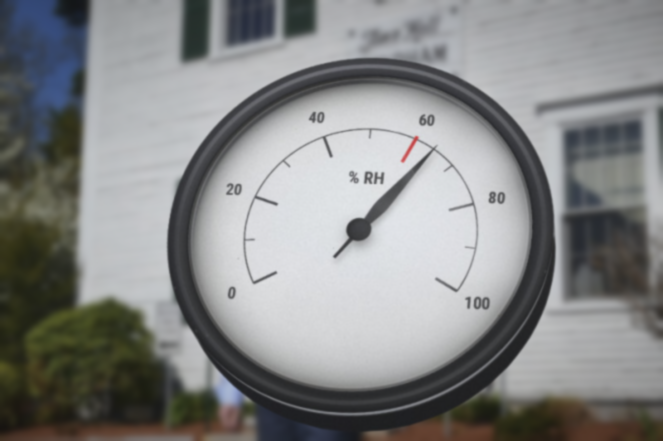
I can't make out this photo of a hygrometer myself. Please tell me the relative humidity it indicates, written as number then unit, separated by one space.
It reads 65 %
